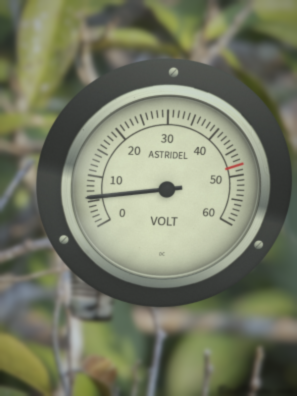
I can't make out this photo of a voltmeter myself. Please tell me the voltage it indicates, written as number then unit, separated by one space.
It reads 6 V
